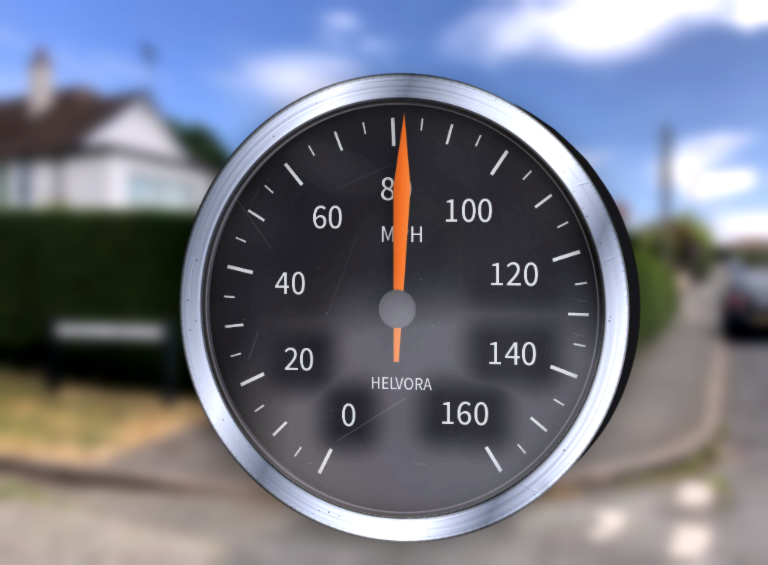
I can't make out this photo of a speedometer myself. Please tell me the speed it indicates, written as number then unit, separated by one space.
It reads 82.5 mph
